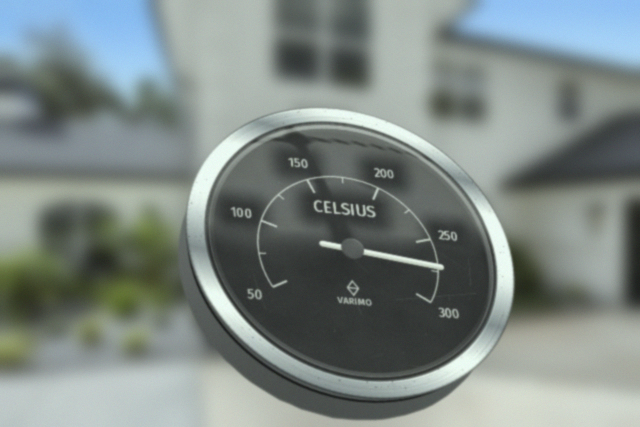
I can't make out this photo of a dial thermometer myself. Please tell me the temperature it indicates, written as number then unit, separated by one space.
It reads 275 °C
